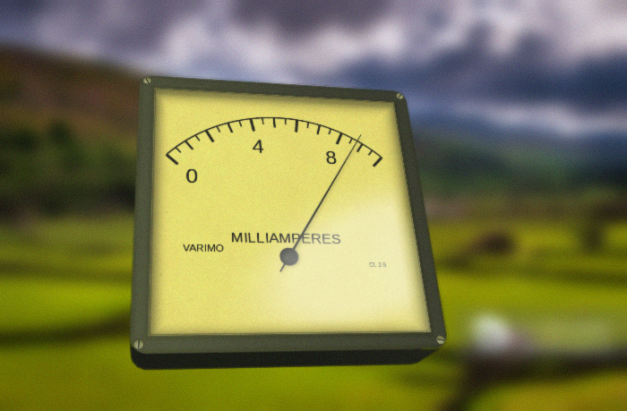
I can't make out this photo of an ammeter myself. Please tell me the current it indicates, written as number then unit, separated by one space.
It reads 8.75 mA
